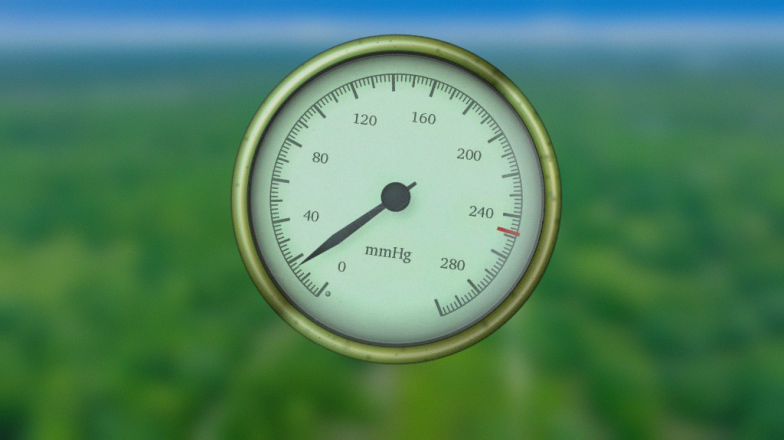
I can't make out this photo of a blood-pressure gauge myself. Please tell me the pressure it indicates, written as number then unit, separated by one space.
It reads 16 mmHg
